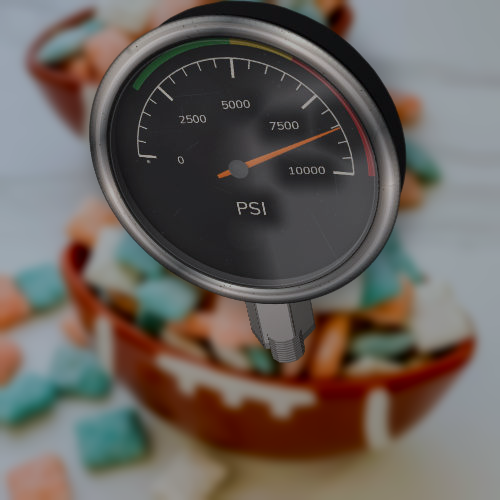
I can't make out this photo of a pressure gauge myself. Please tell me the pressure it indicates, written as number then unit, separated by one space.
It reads 8500 psi
